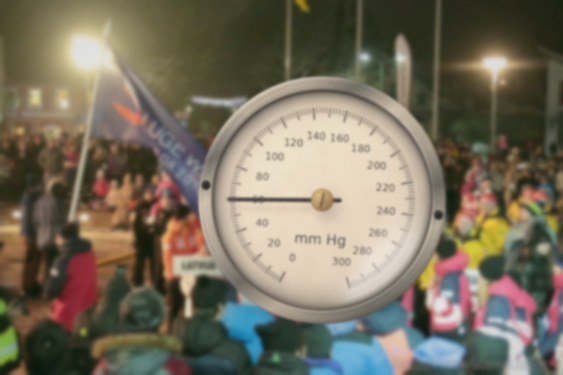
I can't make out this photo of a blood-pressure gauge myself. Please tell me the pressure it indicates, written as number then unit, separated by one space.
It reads 60 mmHg
